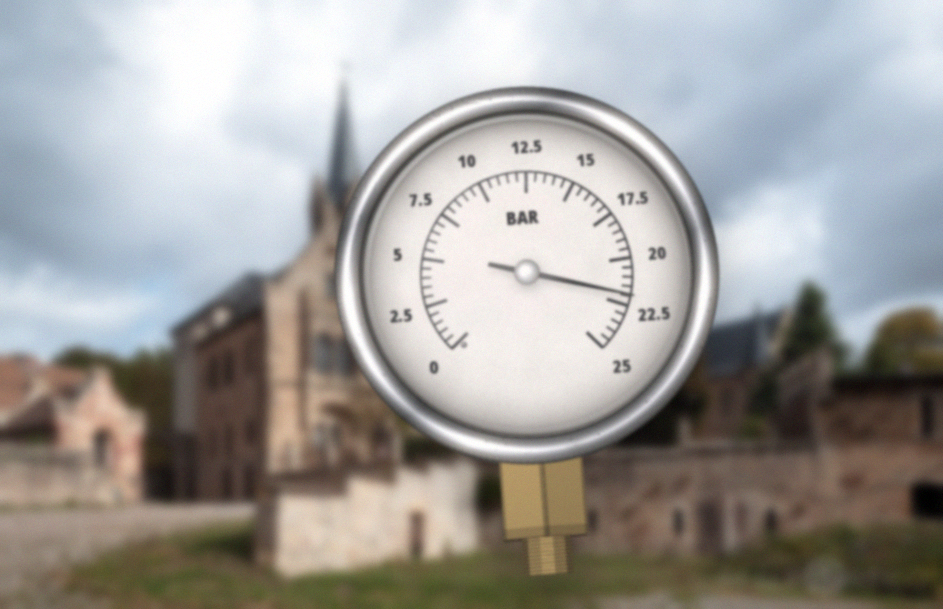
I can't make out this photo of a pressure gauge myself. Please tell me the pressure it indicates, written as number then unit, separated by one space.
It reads 22 bar
